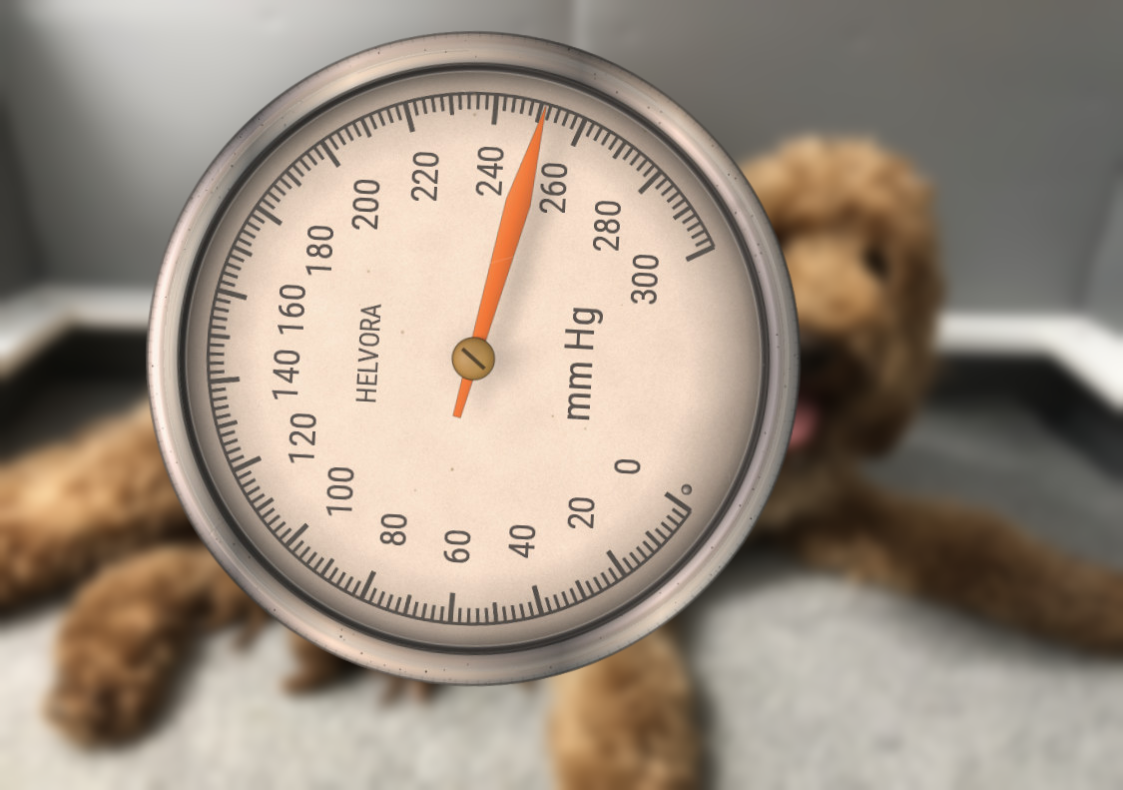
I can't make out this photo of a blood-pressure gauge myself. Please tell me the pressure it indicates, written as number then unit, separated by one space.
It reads 251 mmHg
